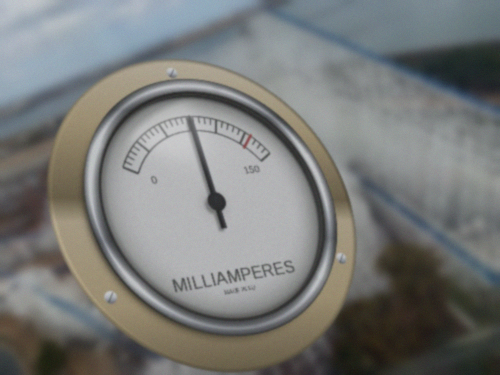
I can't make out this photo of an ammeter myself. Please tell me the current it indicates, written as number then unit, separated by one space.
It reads 75 mA
